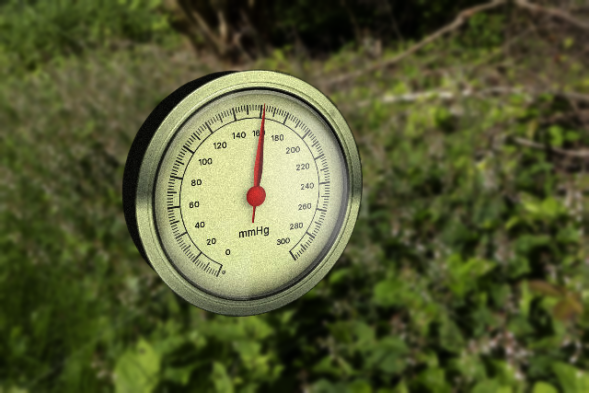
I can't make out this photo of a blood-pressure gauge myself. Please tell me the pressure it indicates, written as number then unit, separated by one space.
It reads 160 mmHg
